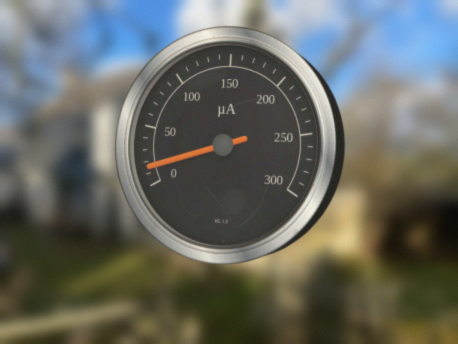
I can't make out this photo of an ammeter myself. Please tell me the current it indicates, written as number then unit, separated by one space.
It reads 15 µA
